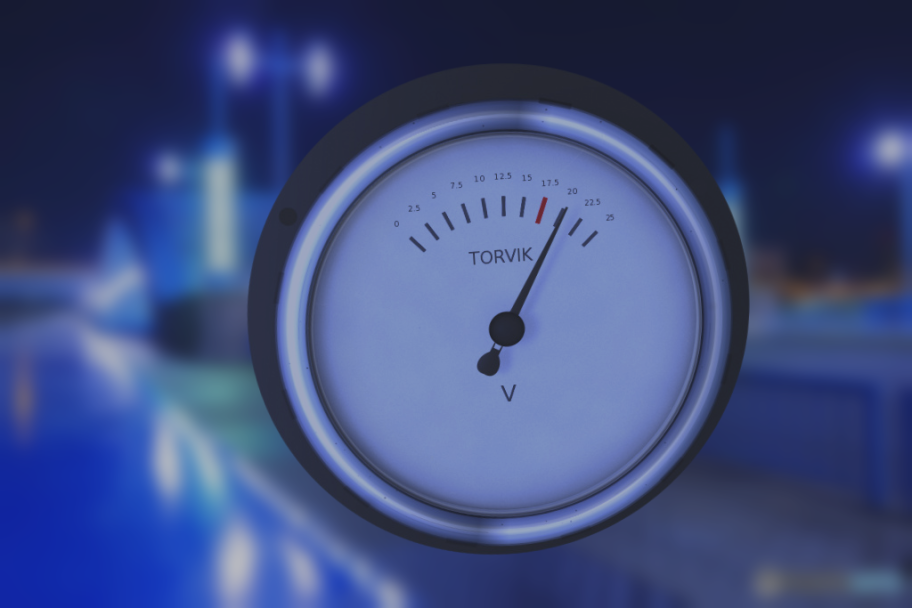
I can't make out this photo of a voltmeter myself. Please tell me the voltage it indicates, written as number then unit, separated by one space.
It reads 20 V
